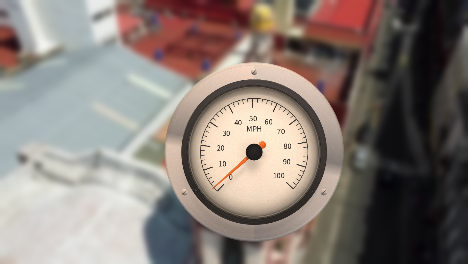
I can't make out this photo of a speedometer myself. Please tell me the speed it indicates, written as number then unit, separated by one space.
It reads 2 mph
